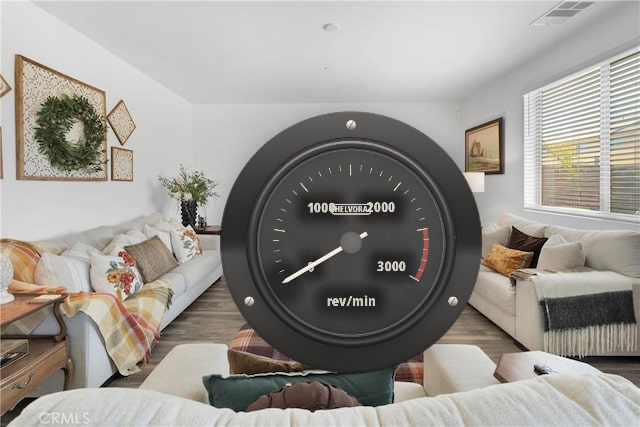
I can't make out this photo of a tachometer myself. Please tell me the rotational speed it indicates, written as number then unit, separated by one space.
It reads 0 rpm
